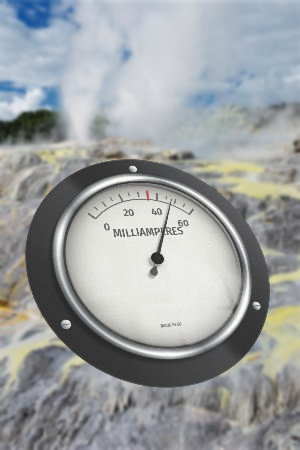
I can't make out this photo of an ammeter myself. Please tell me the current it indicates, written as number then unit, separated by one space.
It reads 47.5 mA
